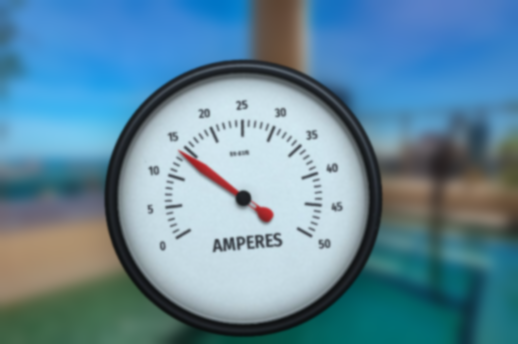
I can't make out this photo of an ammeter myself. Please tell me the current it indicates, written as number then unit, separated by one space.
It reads 14 A
